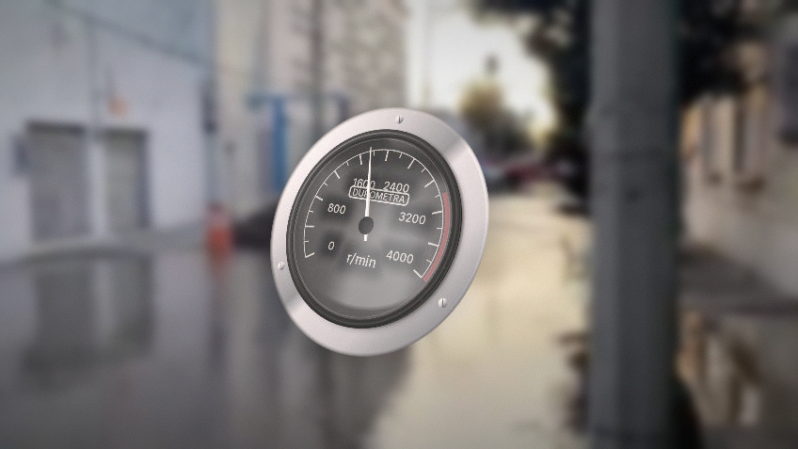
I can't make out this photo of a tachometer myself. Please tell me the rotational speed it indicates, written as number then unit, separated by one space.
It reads 1800 rpm
